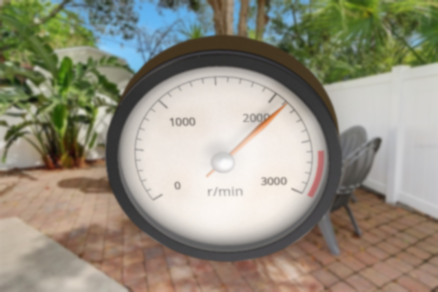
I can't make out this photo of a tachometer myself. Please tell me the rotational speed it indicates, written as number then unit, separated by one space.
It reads 2100 rpm
